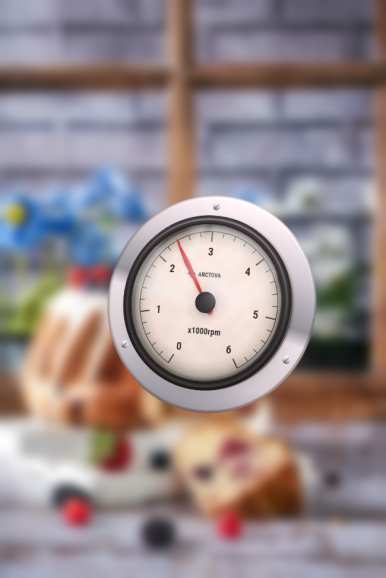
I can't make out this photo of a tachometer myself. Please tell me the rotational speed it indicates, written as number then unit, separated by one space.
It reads 2400 rpm
